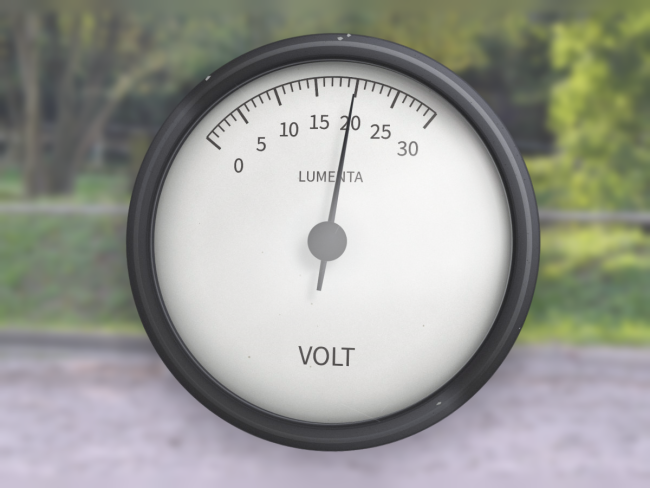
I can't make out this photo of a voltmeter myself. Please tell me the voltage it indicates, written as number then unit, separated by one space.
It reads 20 V
